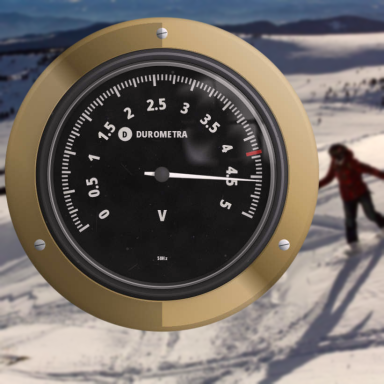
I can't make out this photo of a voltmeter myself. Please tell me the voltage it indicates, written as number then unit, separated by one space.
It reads 4.55 V
